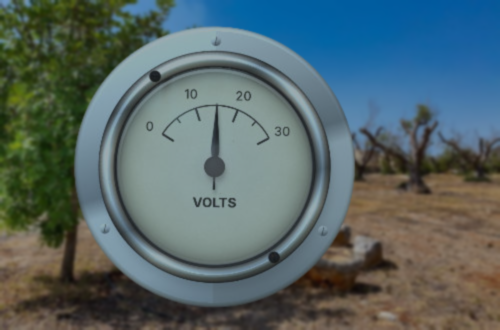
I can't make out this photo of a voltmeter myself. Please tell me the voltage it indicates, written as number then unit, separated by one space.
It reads 15 V
